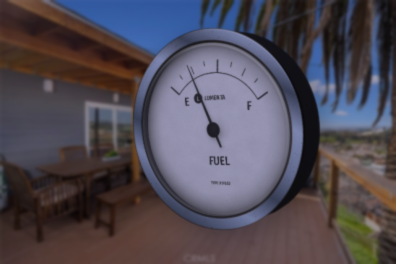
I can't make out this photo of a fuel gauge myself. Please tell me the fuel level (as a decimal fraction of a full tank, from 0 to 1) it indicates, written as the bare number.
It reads 0.25
